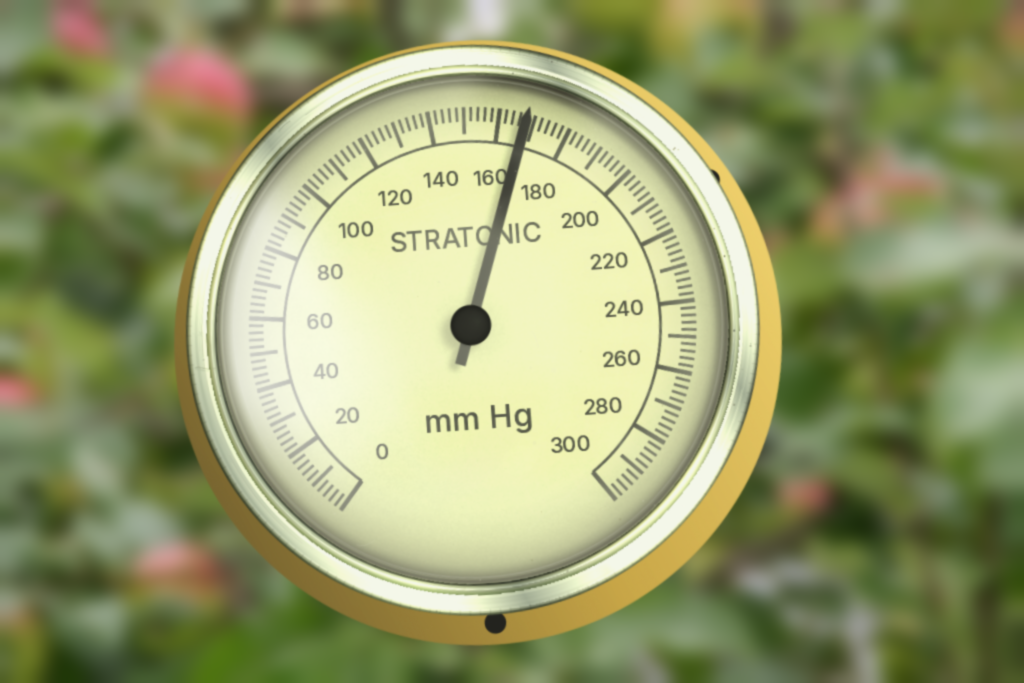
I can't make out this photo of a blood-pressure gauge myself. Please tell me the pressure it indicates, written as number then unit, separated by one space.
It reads 168 mmHg
